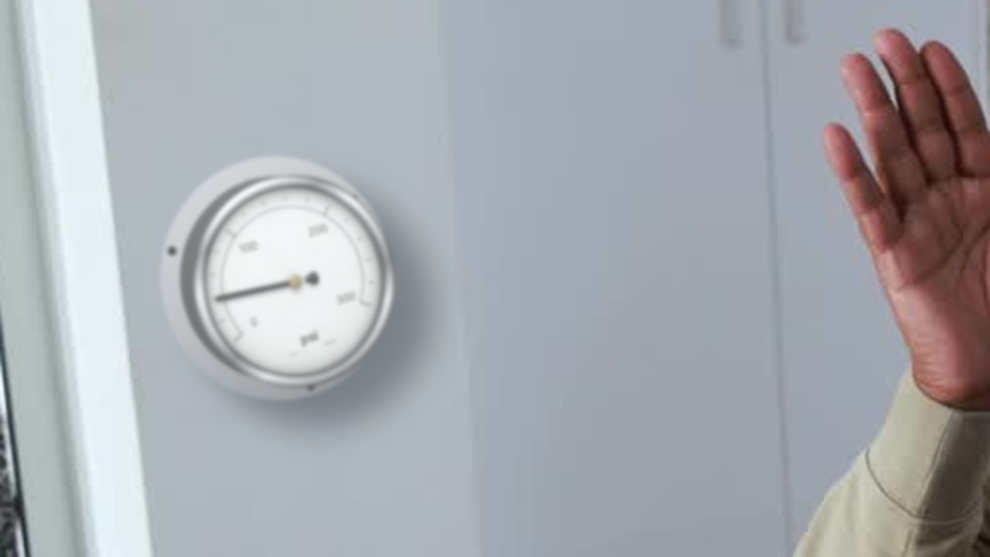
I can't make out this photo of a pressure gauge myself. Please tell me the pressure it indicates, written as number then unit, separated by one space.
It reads 40 psi
